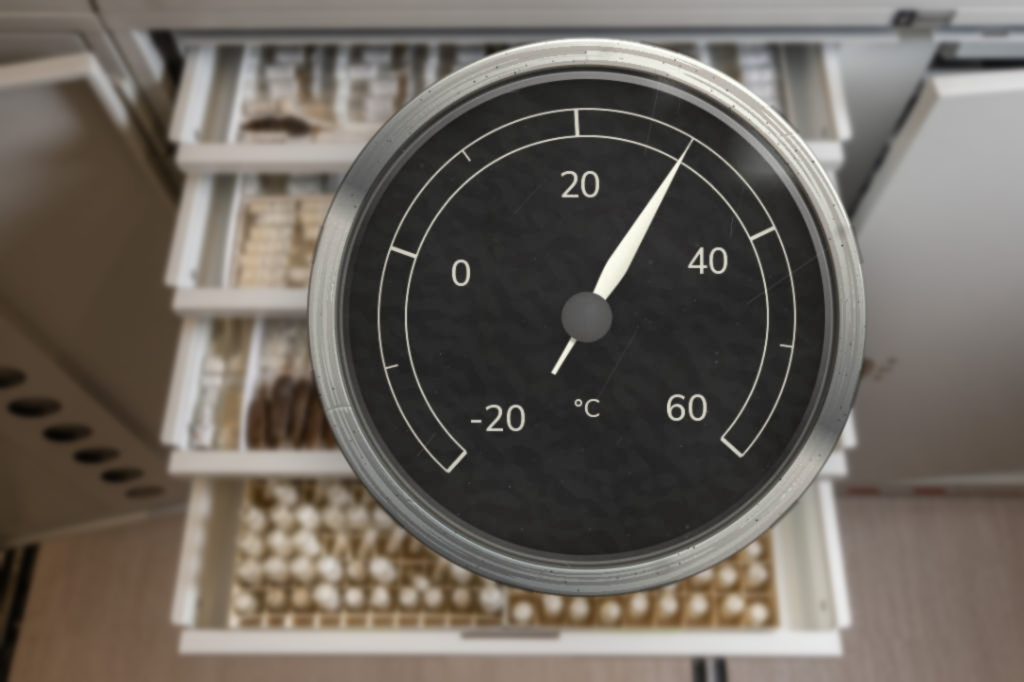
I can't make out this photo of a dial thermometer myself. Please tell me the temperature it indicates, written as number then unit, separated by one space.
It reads 30 °C
